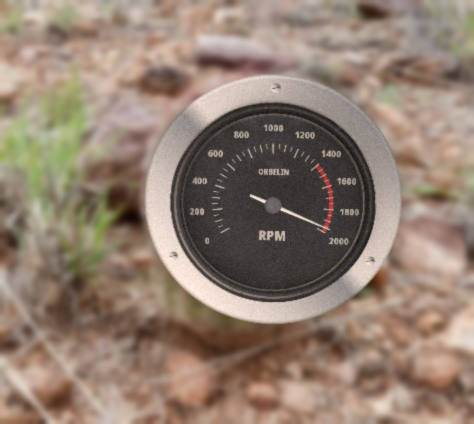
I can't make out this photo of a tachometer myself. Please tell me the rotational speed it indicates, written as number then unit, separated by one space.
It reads 1950 rpm
